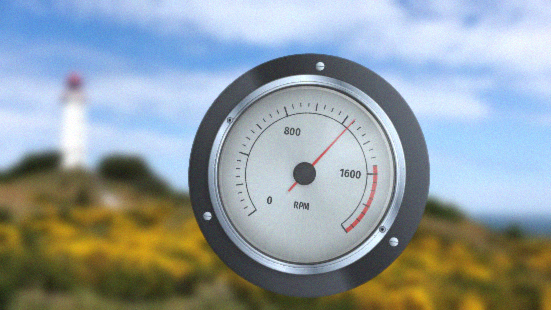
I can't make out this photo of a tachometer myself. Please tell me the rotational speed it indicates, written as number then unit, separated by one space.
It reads 1250 rpm
